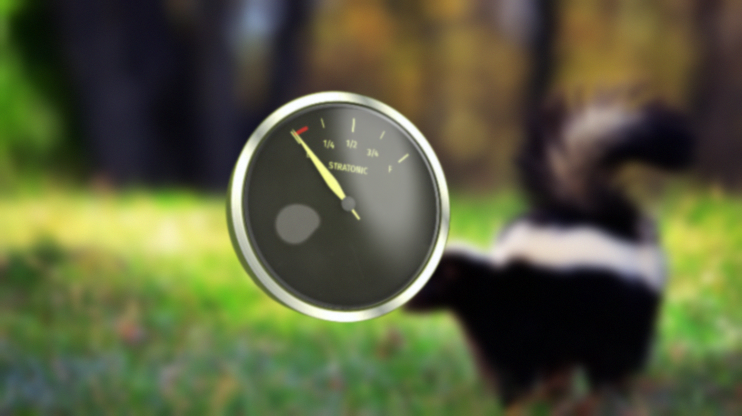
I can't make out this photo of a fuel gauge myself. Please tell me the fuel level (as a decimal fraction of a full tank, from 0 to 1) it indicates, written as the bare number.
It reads 0
